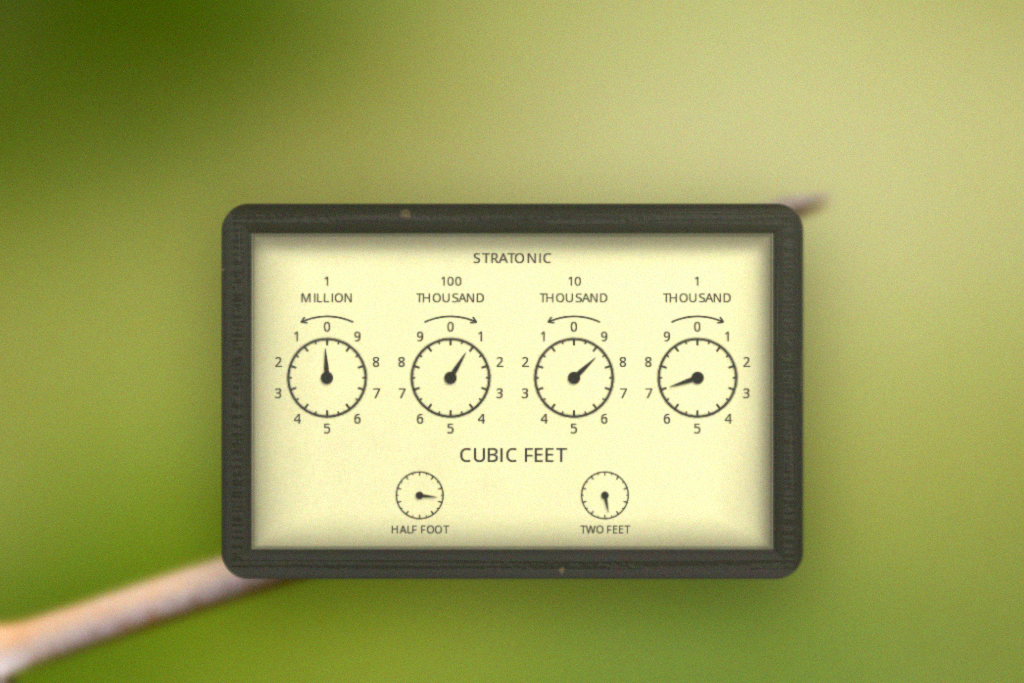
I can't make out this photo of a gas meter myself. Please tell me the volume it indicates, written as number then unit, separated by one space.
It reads 8700 ft³
